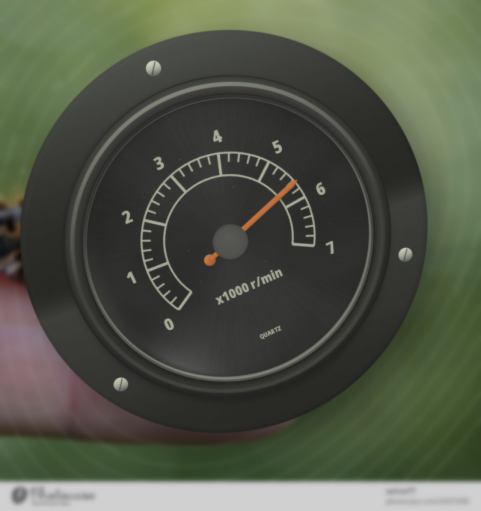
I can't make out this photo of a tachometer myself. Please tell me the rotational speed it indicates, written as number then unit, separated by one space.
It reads 5600 rpm
